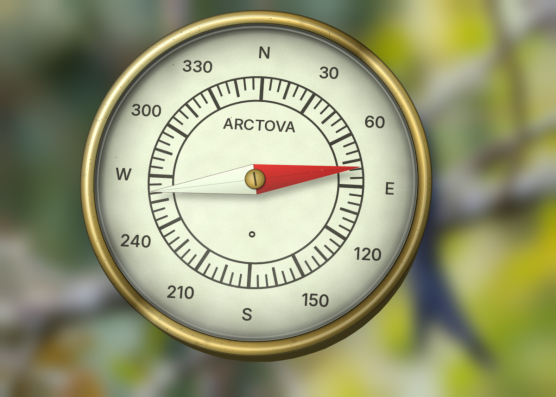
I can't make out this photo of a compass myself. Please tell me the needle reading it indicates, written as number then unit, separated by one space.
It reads 80 °
